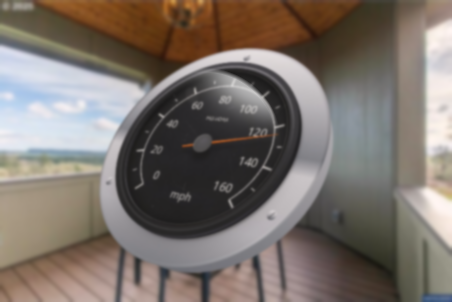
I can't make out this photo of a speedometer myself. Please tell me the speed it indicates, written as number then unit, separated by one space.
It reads 125 mph
